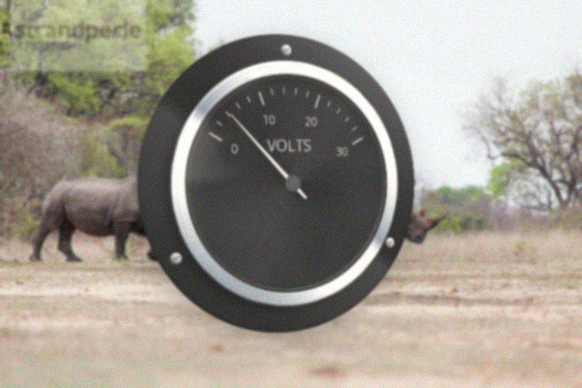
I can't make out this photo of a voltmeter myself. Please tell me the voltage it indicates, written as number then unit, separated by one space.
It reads 4 V
